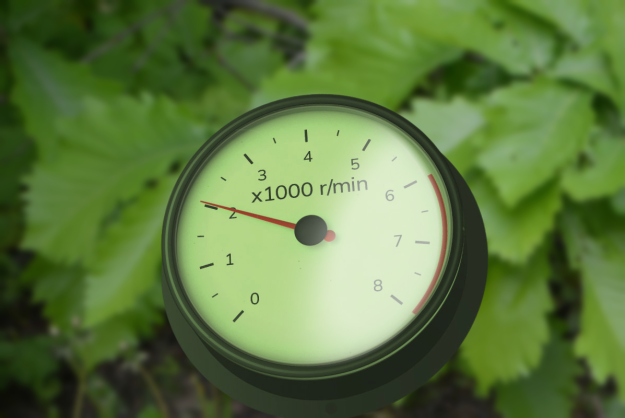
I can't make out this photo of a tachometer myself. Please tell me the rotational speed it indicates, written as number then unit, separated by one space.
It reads 2000 rpm
